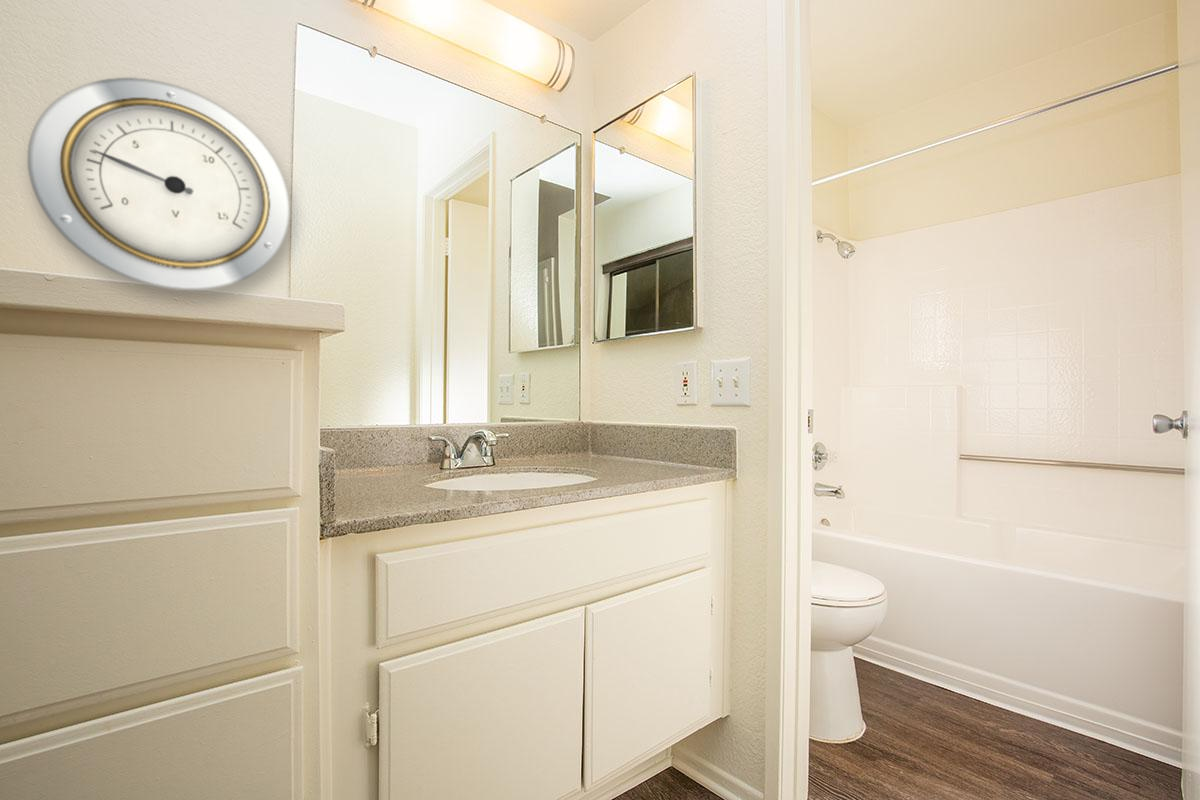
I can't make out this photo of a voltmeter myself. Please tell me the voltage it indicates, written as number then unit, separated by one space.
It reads 3 V
